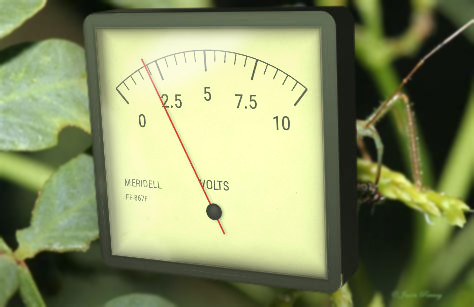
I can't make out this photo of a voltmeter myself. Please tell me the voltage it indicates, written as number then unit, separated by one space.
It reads 2 V
